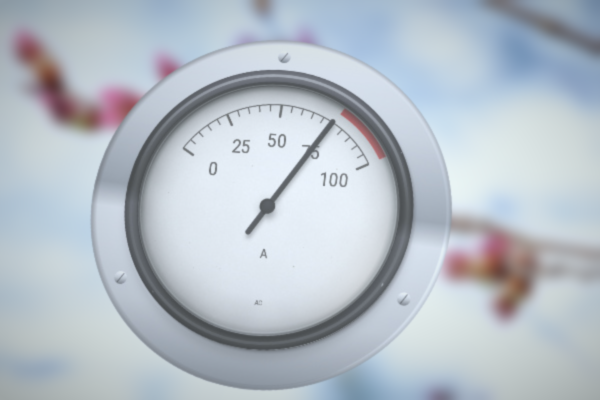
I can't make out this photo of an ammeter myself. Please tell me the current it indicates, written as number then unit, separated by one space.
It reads 75 A
